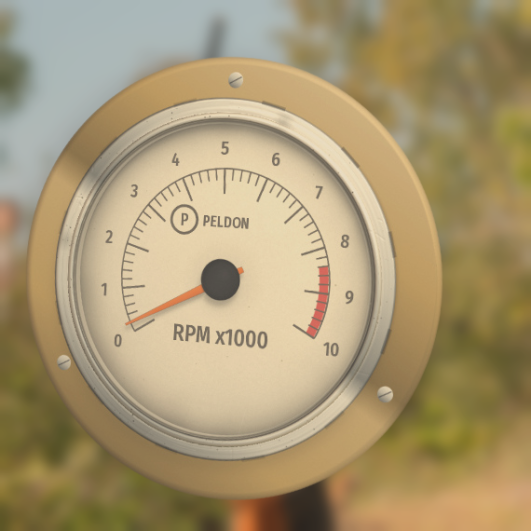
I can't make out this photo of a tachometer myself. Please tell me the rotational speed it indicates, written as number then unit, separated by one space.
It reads 200 rpm
